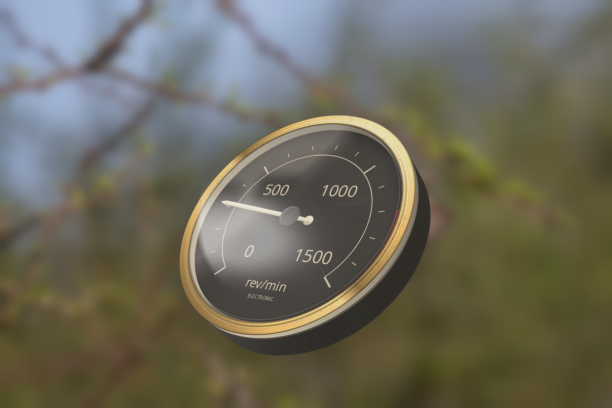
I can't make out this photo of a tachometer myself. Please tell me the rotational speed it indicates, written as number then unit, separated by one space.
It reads 300 rpm
